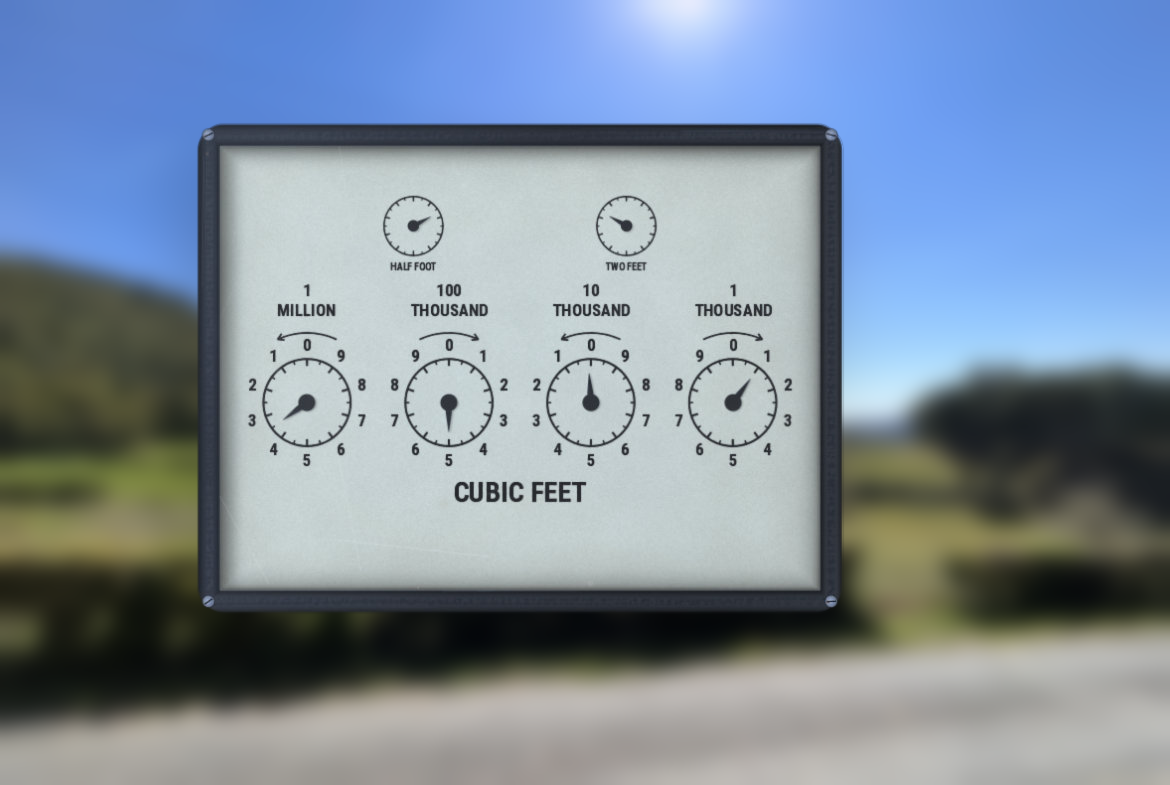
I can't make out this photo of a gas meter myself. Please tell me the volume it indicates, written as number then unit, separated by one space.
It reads 350100 ft³
